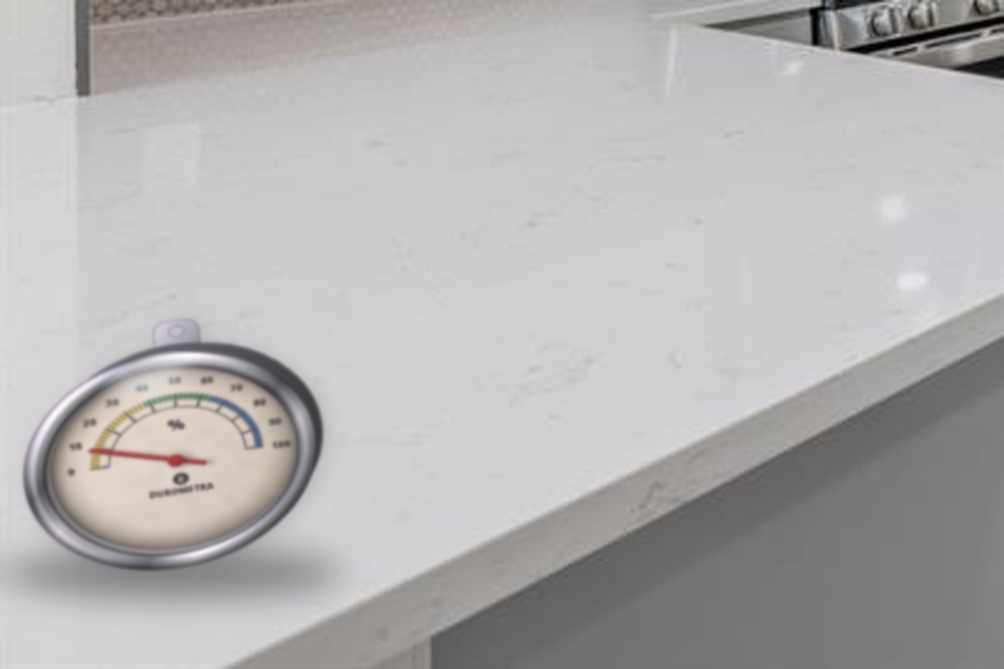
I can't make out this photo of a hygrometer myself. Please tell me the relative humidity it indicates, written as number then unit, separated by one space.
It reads 10 %
